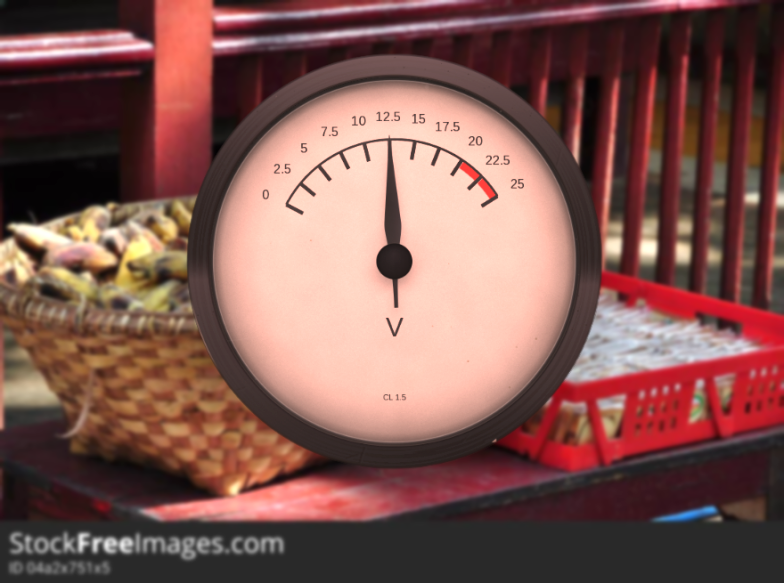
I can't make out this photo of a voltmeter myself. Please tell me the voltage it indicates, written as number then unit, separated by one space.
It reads 12.5 V
